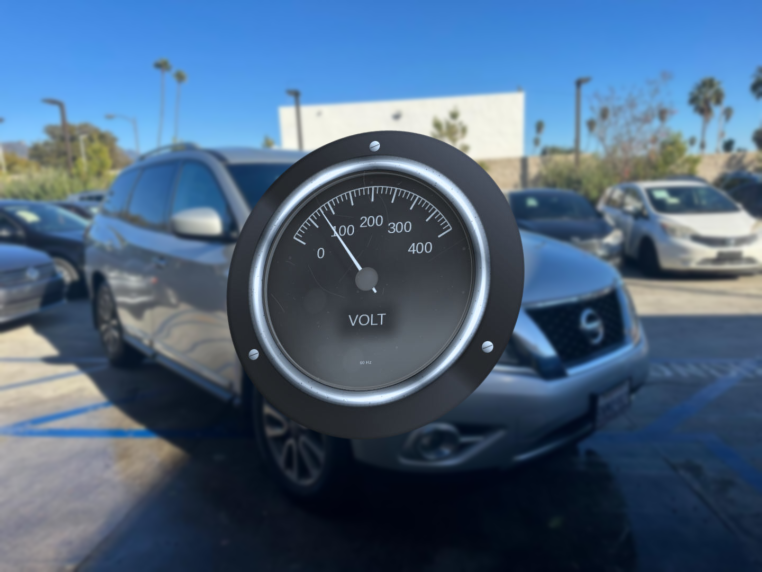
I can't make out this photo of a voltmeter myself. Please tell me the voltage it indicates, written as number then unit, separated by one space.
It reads 80 V
